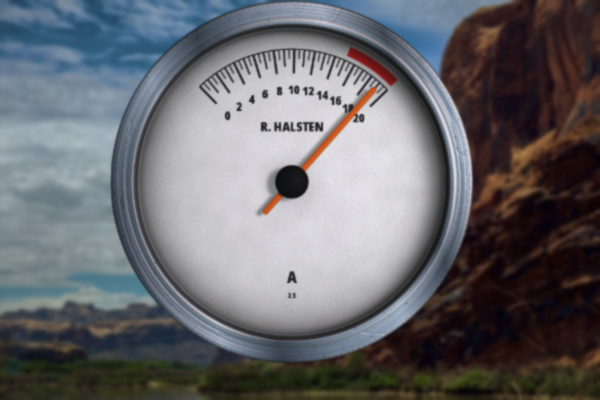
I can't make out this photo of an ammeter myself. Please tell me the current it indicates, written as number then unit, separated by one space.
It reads 19 A
